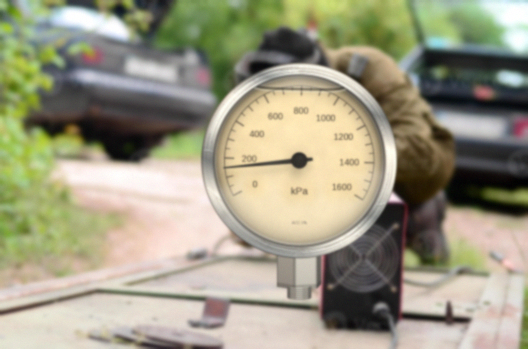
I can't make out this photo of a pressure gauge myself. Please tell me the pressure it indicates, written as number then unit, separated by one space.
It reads 150 kPa
